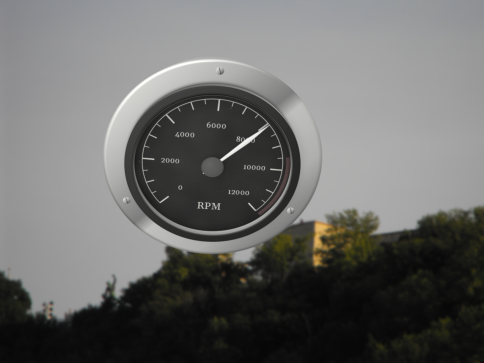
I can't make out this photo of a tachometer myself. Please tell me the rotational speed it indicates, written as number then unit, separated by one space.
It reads 8000 rpm
